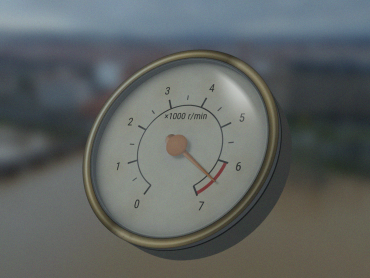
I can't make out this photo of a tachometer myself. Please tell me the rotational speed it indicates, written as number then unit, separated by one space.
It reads 6500 rpm
